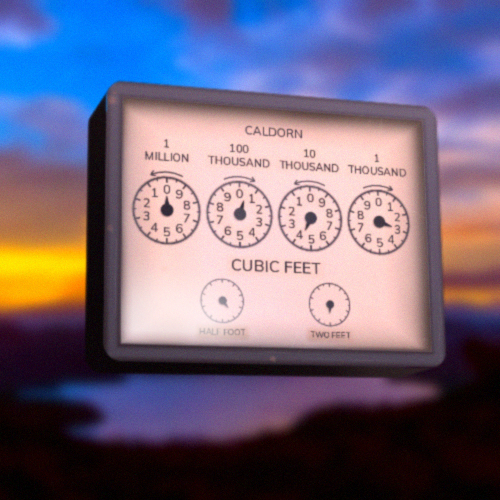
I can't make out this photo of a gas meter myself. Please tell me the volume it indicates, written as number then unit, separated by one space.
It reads 4300 ft³
